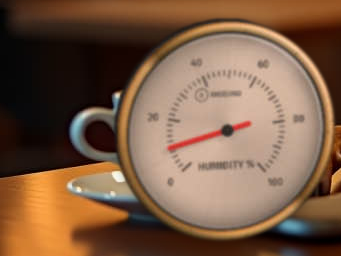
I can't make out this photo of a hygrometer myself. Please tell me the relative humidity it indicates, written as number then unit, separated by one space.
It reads 10 %
